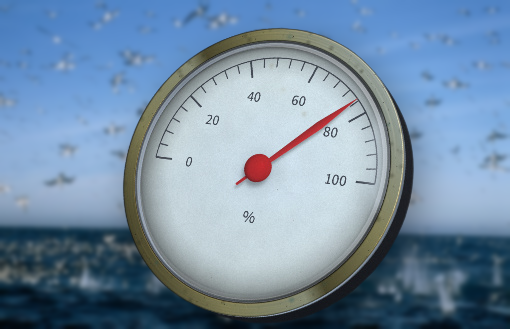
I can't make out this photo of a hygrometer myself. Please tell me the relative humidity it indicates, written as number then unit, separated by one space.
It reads 76 %
